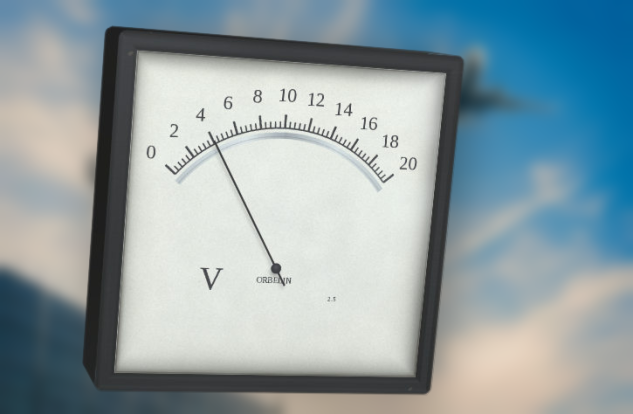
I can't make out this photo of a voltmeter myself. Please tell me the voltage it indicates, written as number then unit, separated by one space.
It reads 4 V
